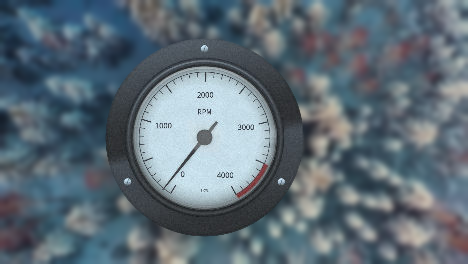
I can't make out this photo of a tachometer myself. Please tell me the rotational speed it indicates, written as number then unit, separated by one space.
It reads 100 rpm
